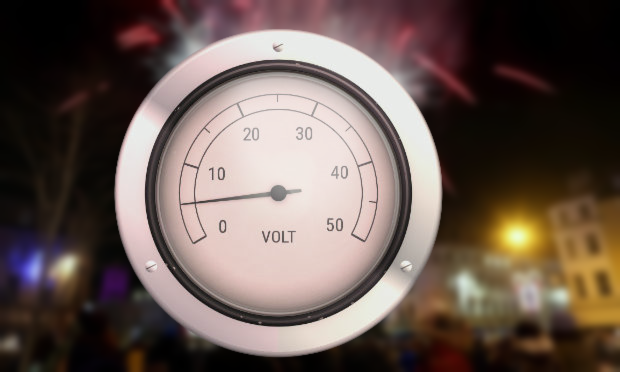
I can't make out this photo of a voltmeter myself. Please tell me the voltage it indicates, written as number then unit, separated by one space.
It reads 5 V
